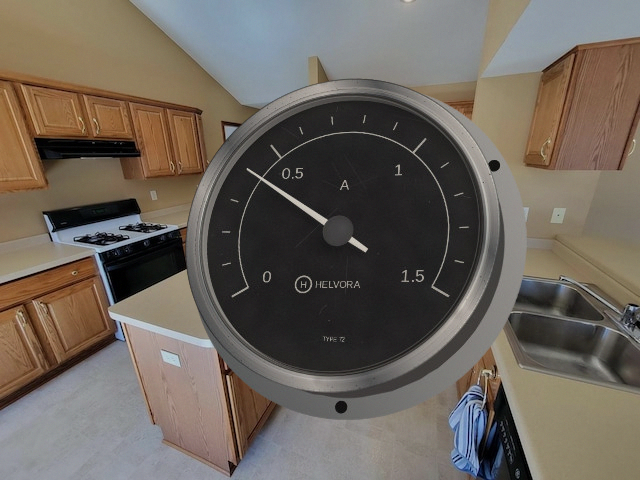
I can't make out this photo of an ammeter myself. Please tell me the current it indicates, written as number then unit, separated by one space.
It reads 0.4 A
